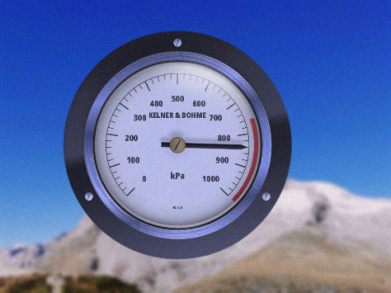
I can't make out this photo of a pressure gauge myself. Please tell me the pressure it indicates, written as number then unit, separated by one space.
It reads 840 kPa
